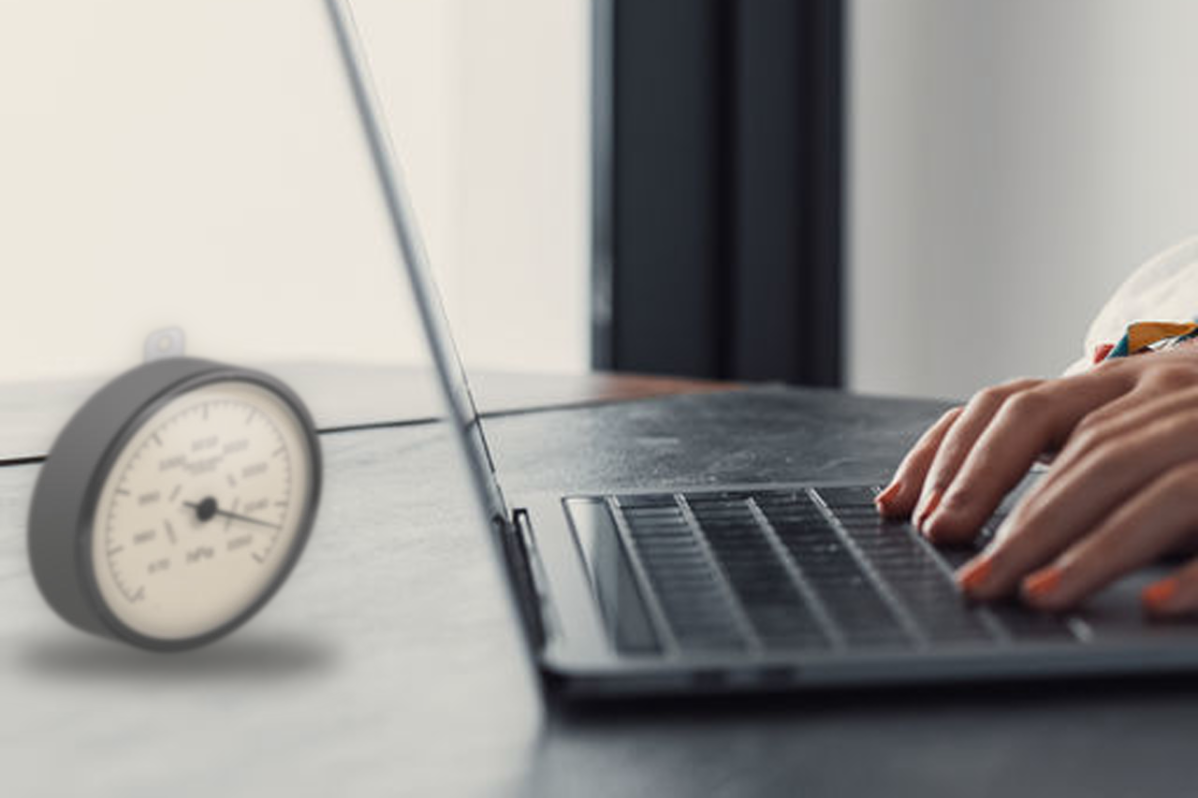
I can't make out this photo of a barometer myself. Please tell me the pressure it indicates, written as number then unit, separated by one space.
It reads 1044 hPa
